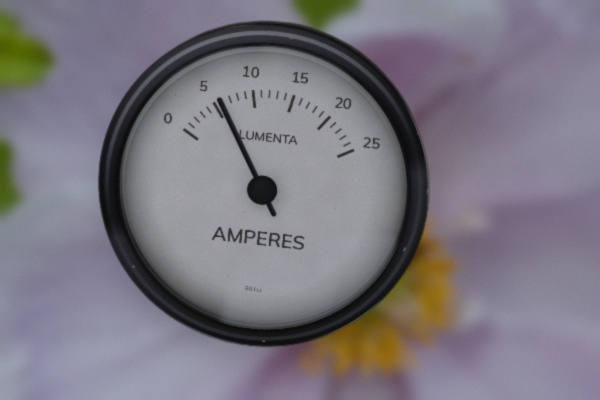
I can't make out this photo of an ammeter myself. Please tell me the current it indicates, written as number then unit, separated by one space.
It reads 6 A
